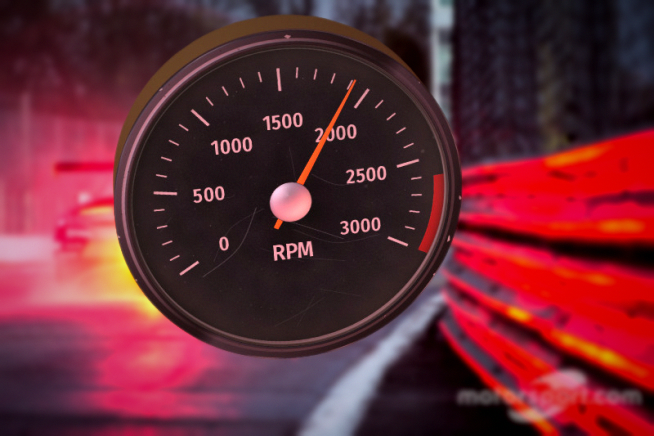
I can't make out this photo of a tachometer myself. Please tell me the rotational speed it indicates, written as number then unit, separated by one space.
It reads 1900 rpm
